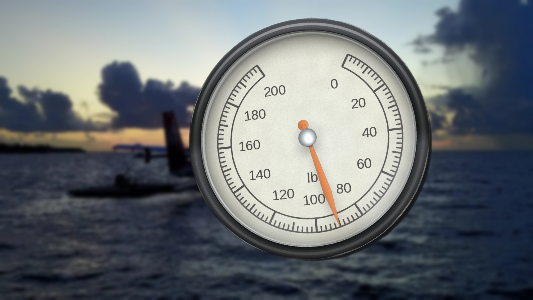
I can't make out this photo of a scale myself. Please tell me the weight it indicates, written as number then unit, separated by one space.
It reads 90 lb
